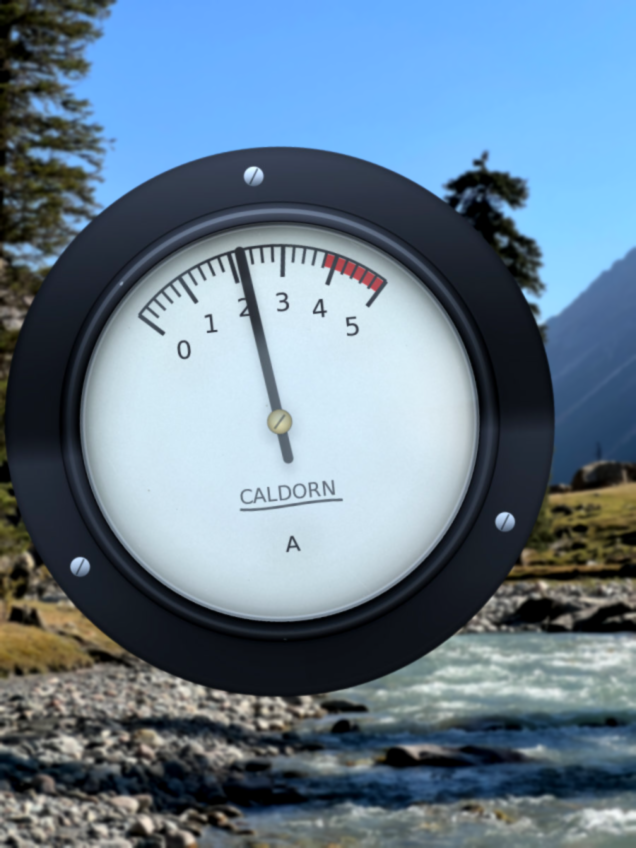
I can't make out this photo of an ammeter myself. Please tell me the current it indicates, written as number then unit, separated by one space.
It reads 2.2 A
